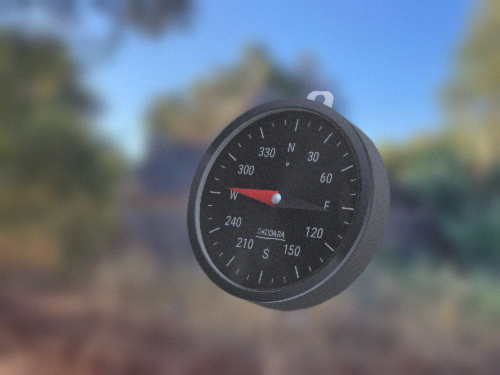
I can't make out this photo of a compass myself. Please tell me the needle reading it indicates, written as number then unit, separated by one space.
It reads 275 °
